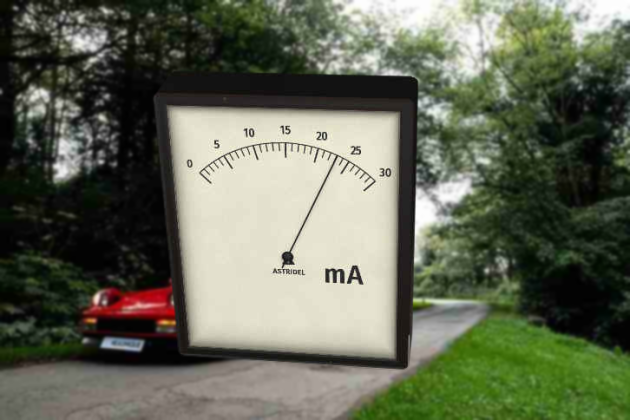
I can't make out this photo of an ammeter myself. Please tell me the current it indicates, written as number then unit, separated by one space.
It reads 23 mA
